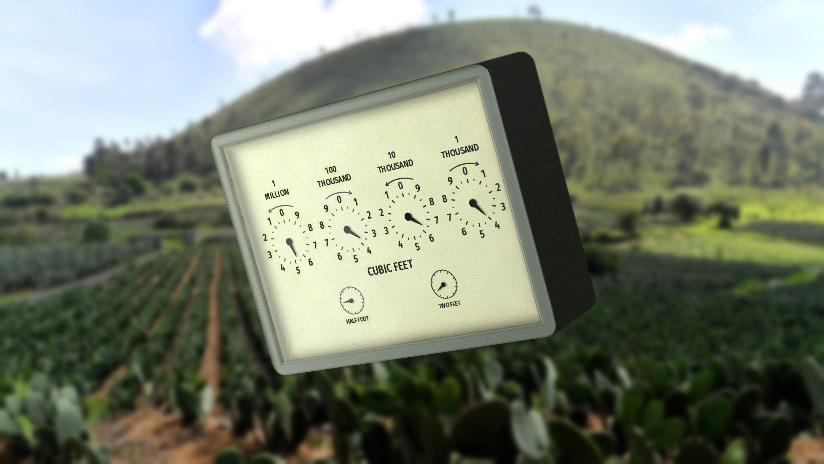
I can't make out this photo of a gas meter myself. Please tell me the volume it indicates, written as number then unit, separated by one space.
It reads 536400 ft³
